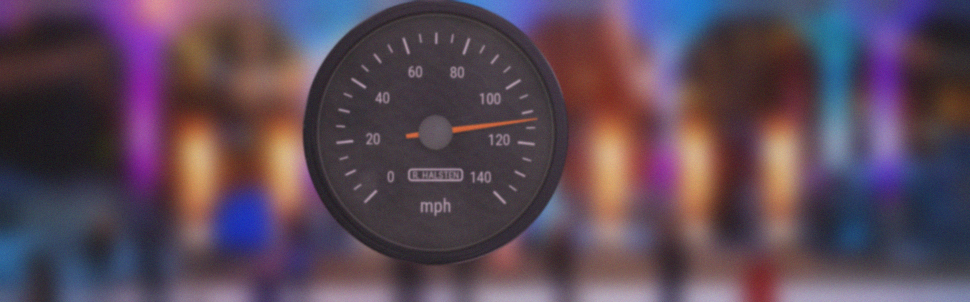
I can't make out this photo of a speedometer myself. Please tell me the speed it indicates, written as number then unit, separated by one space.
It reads 112.5 mph
